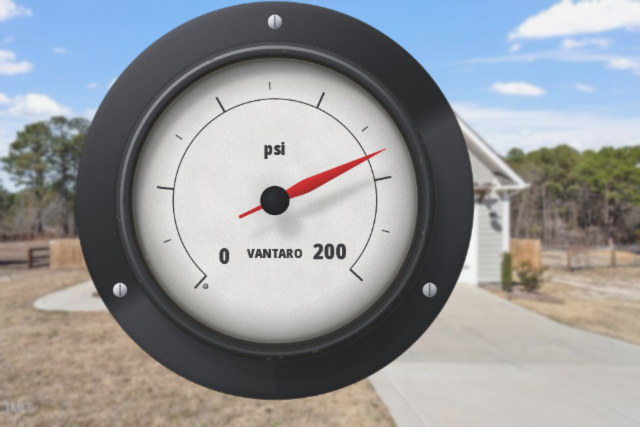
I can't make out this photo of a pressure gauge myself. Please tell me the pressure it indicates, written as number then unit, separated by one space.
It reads 150 psi
